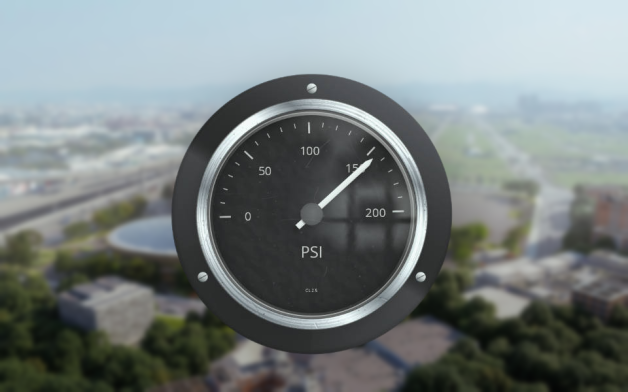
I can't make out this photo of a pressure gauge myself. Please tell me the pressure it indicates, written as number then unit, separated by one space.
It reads 155 psi
